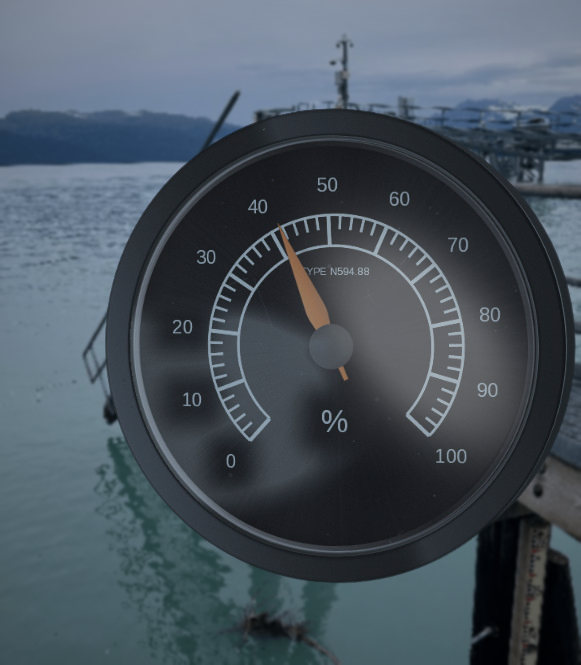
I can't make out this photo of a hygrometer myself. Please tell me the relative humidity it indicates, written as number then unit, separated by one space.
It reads 42 %
